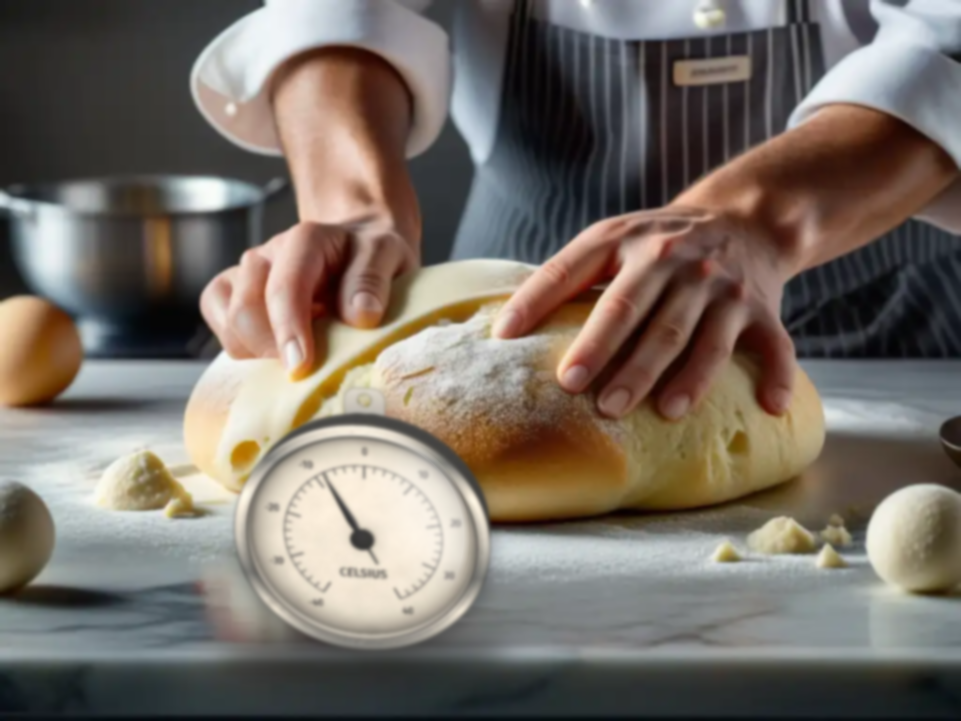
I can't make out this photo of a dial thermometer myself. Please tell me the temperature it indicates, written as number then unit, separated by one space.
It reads -8 °C
